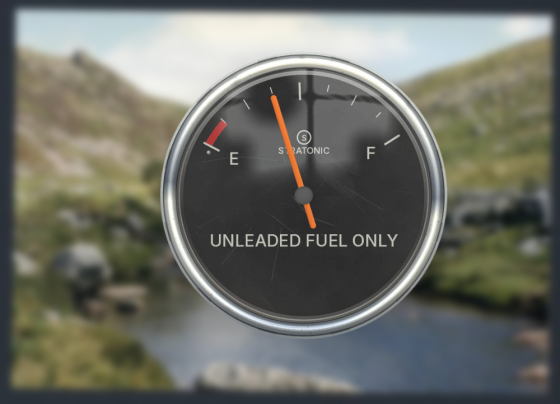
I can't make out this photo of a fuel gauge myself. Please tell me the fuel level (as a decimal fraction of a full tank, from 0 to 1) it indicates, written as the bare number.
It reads 0.375
